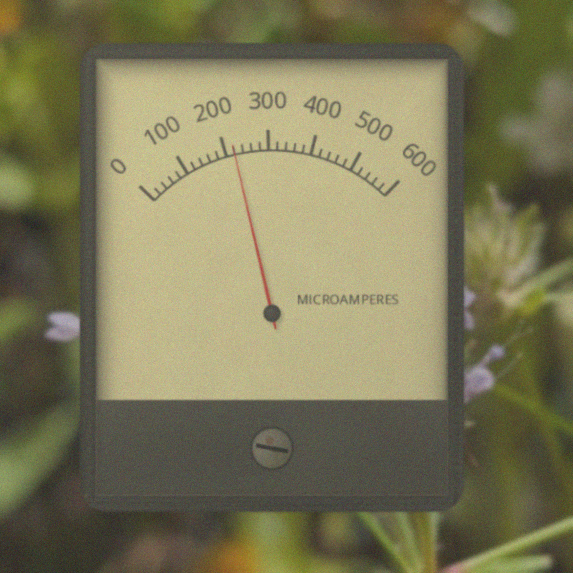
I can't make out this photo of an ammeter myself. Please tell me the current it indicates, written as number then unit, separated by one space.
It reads 220 µA
